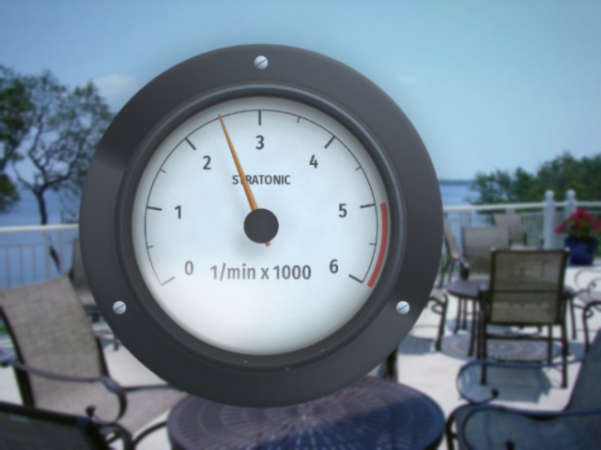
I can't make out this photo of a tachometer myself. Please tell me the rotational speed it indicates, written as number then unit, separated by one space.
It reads 2500 rpm
